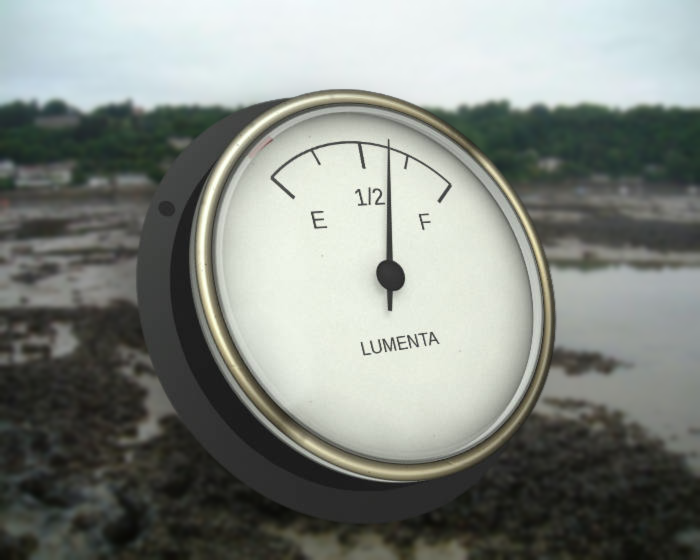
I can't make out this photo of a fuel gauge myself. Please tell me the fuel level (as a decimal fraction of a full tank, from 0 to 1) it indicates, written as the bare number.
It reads 0.625
